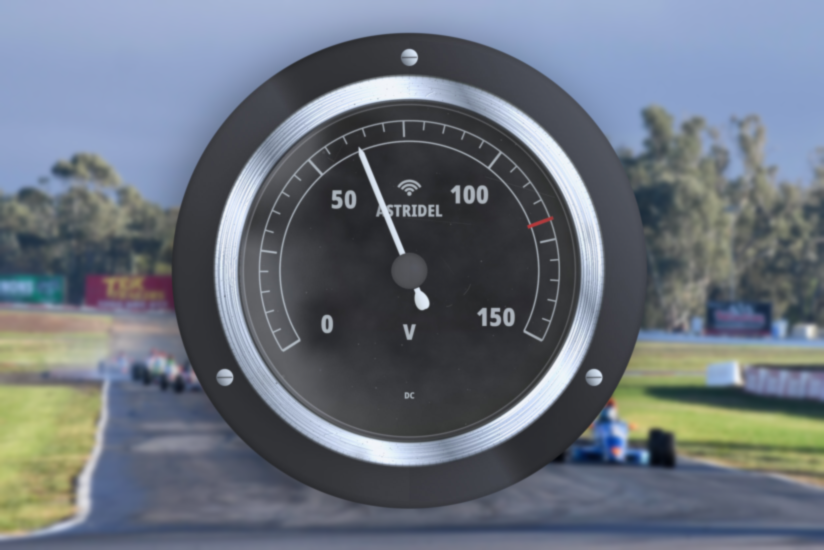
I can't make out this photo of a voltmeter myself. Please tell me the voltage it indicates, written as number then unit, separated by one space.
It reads 62.5 V
